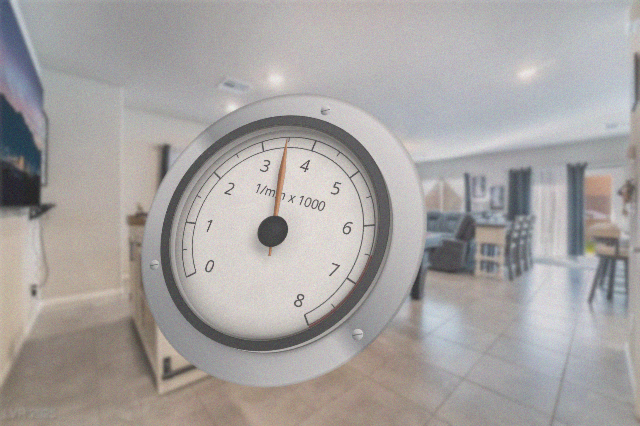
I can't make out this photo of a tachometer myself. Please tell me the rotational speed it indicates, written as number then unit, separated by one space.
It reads 3500 rpm
